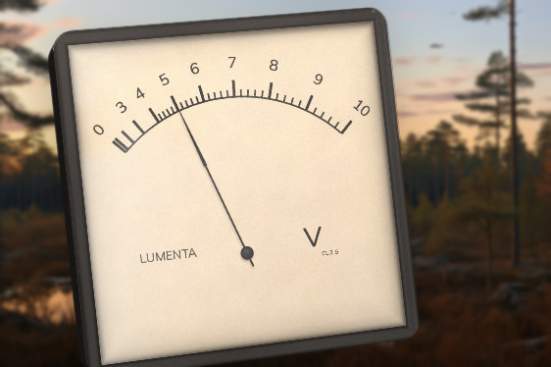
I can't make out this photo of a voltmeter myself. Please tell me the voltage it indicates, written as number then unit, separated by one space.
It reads 5 V
